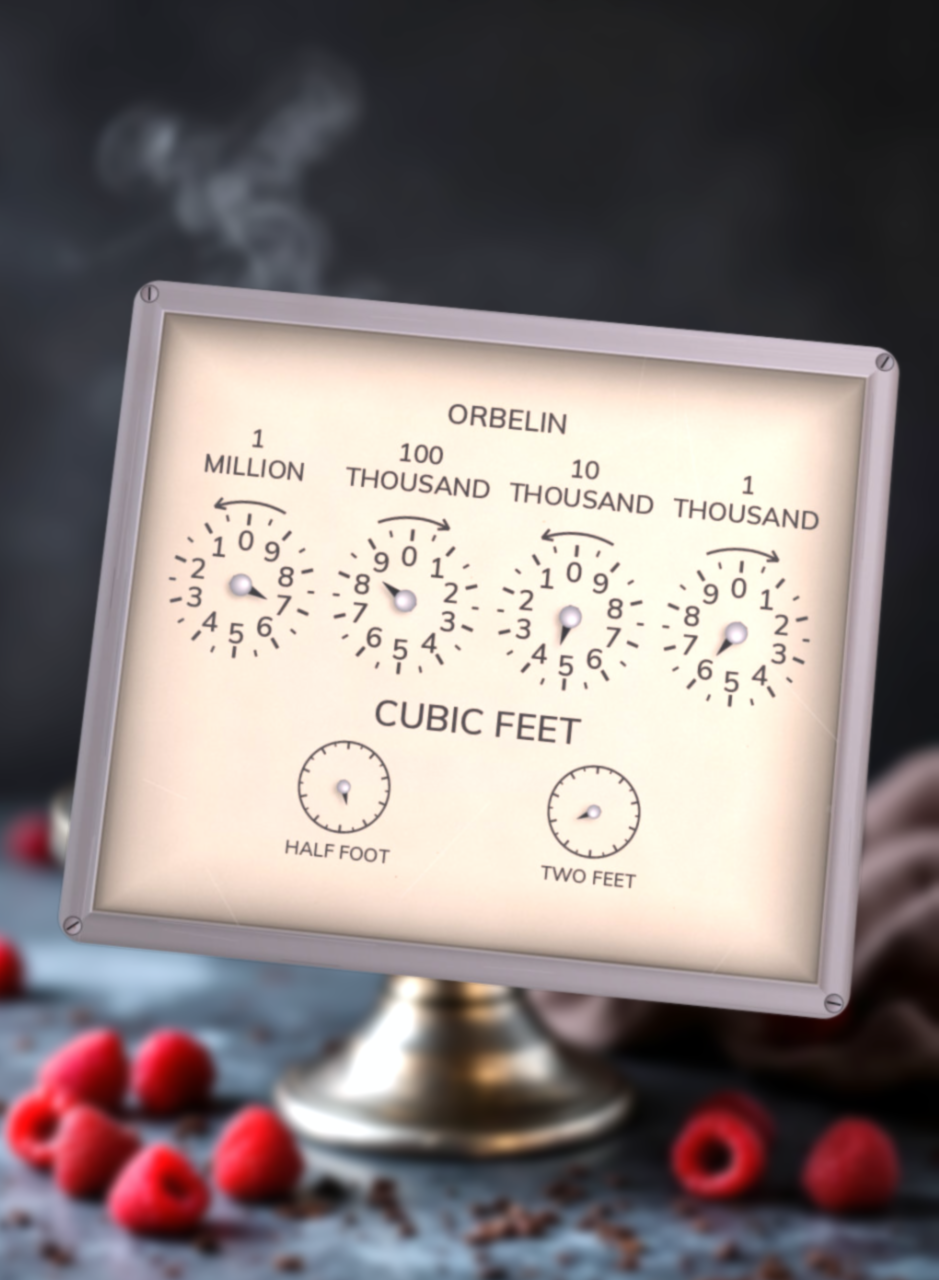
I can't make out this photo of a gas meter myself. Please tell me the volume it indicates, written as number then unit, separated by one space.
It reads 684600 ft³
